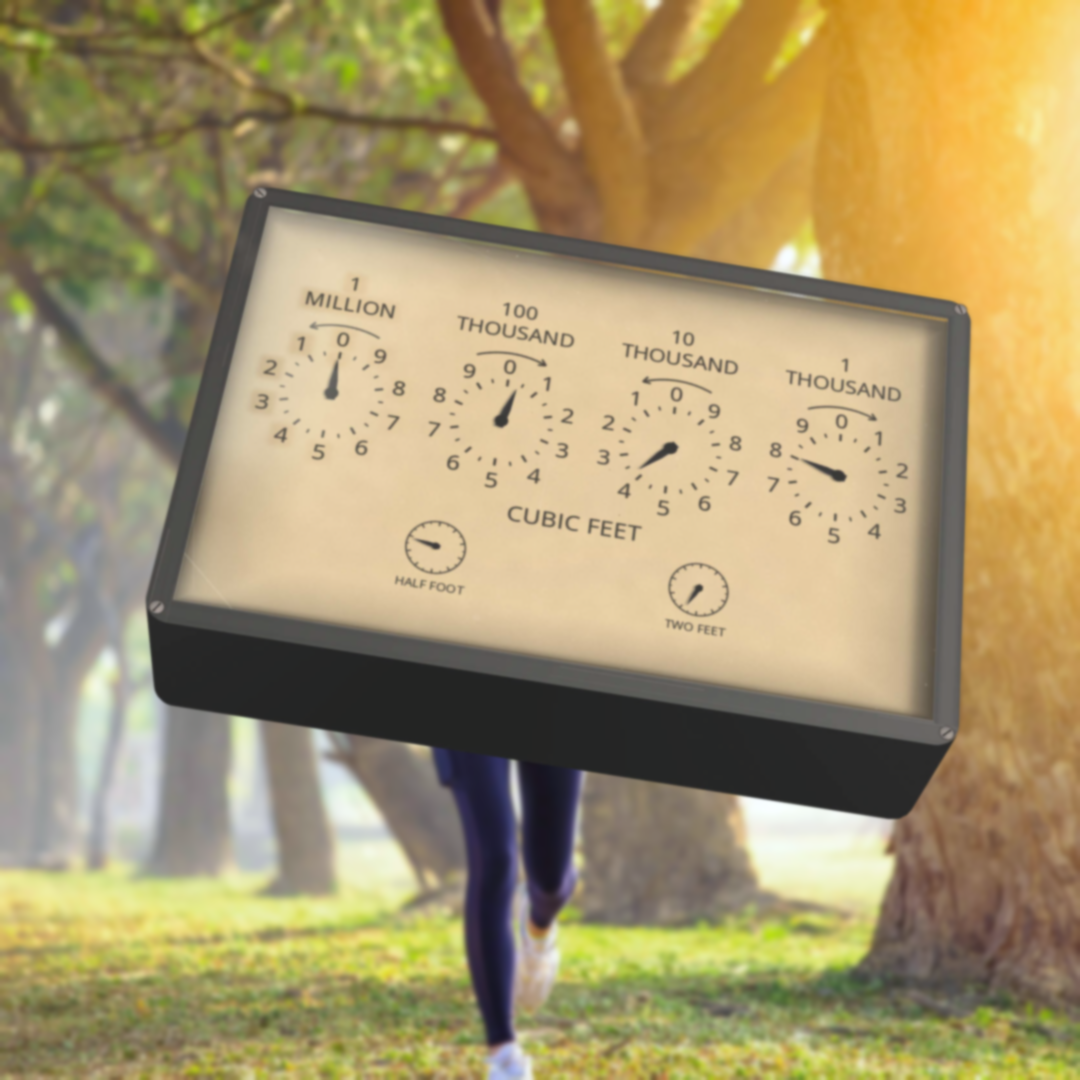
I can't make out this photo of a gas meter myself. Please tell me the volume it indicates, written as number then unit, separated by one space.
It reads 3800 ft³
